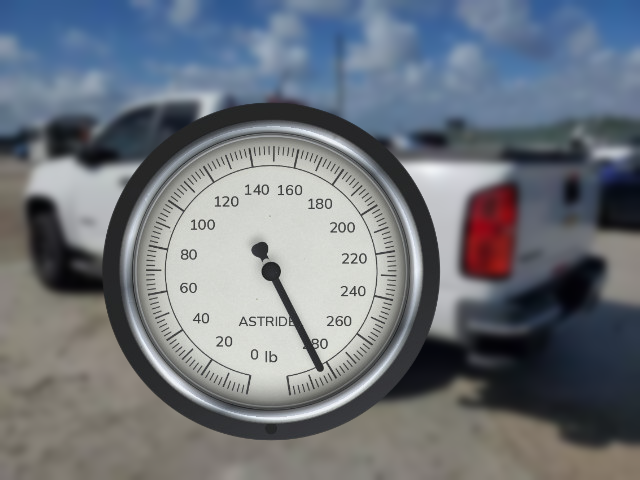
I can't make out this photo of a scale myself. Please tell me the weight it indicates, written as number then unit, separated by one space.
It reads 284 lb
